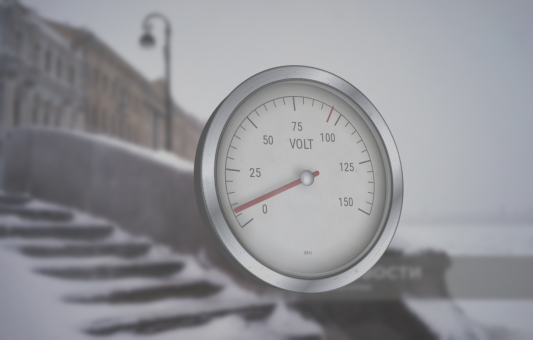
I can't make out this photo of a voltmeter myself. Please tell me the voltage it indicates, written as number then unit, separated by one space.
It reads 7.5 V
